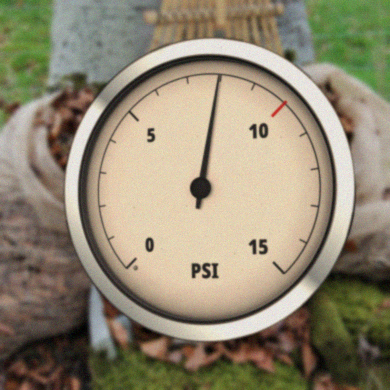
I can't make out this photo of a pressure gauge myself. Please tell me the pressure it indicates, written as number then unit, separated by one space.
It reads 8 psi
